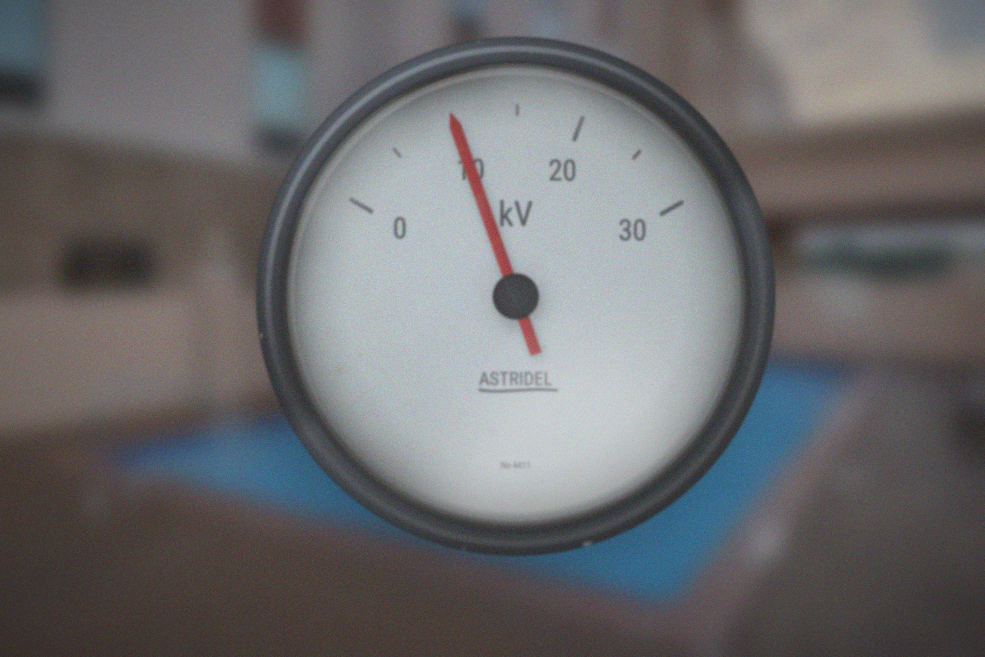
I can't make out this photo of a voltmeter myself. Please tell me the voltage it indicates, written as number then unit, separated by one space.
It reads 10 kV
